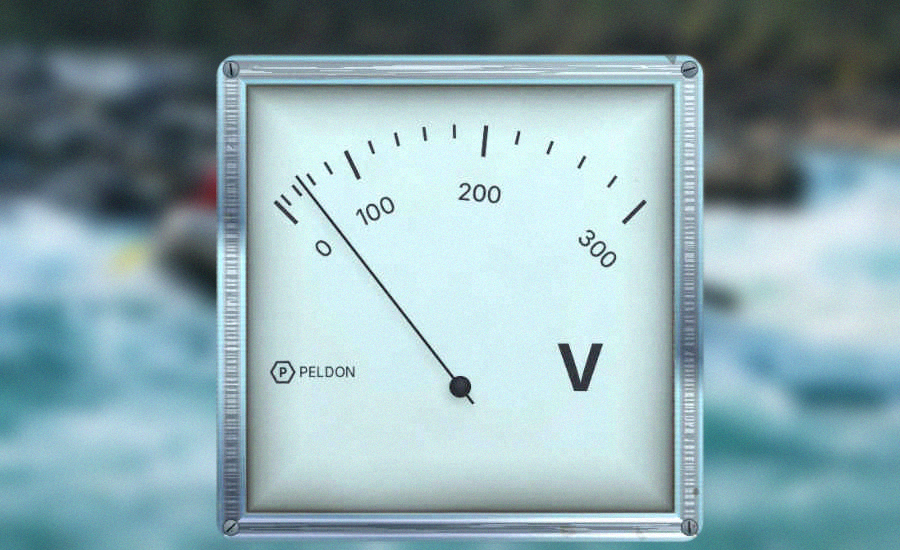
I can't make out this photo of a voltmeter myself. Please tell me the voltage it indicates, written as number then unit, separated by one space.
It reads 50 V
